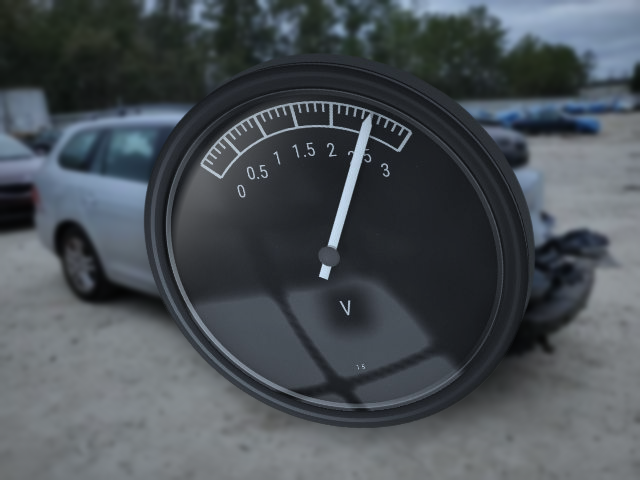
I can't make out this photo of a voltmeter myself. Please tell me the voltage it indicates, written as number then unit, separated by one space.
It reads 2.5 V
